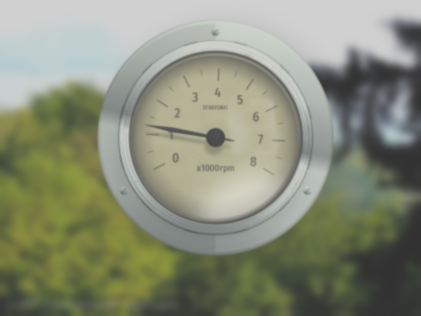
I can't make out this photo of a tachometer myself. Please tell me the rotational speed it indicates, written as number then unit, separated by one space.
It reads 1250 rpm
